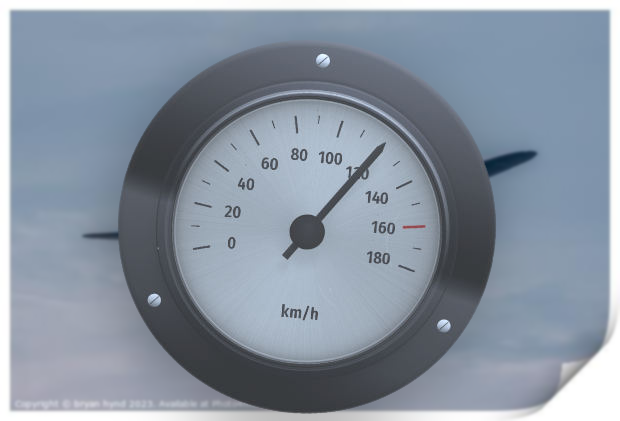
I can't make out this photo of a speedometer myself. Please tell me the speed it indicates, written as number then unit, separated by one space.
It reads 120 km/h
